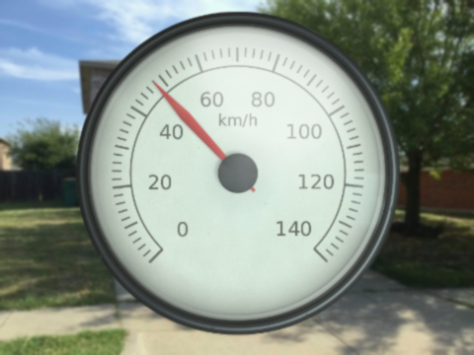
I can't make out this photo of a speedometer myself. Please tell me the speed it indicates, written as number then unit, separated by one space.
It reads 48 km/h
